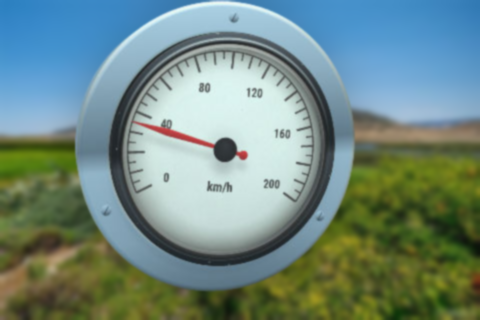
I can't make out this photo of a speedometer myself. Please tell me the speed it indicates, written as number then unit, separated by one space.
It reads 35 km/h
